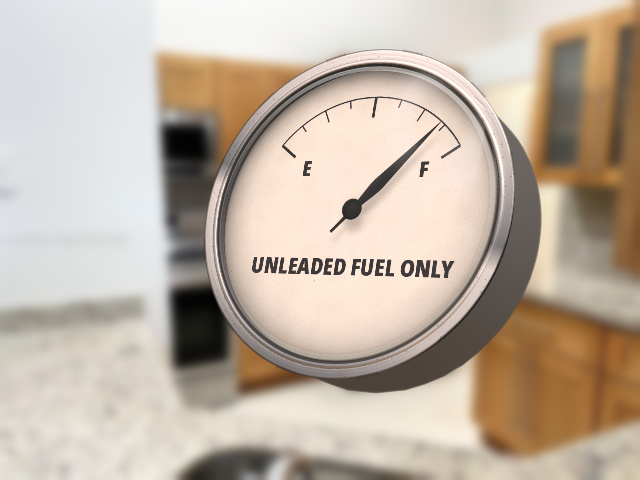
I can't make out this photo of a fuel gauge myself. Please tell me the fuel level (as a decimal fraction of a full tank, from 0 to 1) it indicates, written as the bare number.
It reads 0.875
